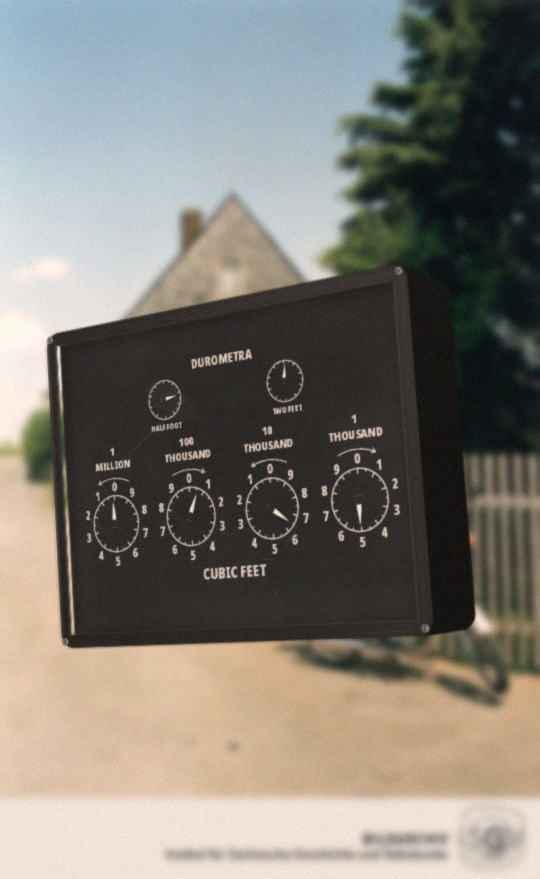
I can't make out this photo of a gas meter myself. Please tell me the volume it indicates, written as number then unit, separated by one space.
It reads 6500 ft³
